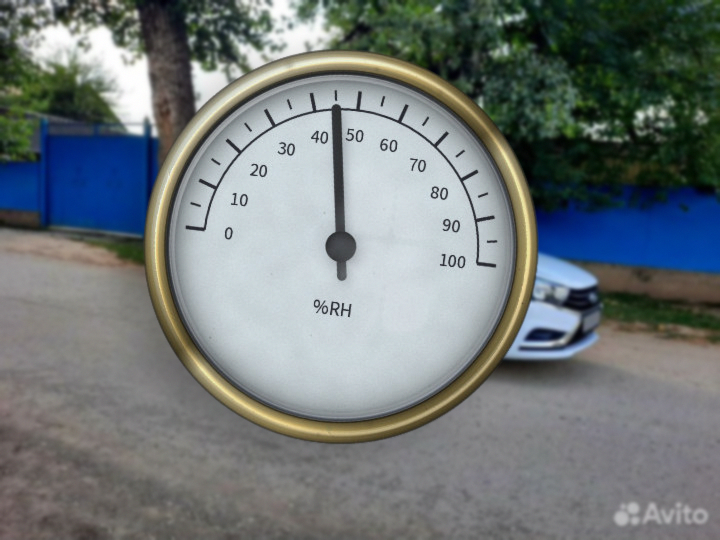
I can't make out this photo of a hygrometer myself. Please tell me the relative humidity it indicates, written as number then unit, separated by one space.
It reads 45 %
